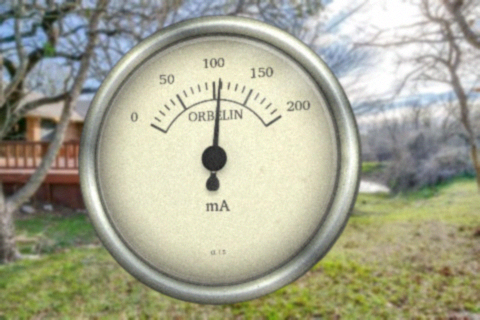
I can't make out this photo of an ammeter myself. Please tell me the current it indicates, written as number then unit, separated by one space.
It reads 110 mA
